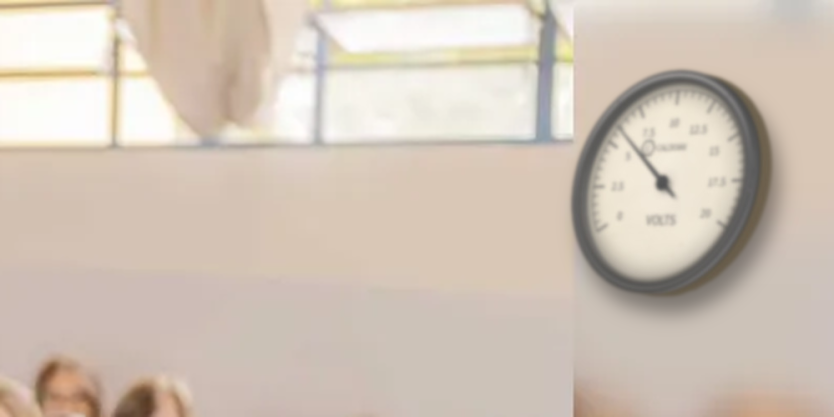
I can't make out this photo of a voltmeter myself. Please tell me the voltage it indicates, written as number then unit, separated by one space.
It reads 6 V
